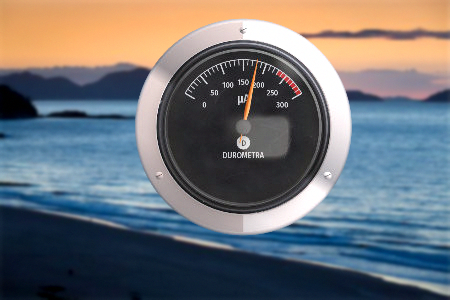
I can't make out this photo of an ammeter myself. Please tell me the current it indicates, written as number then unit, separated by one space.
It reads 180 µA
